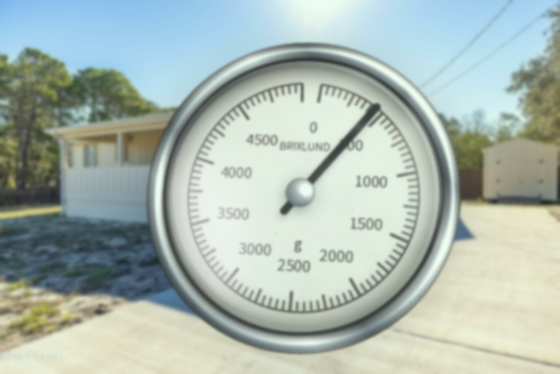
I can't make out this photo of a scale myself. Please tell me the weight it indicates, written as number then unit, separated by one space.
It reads 450 g
